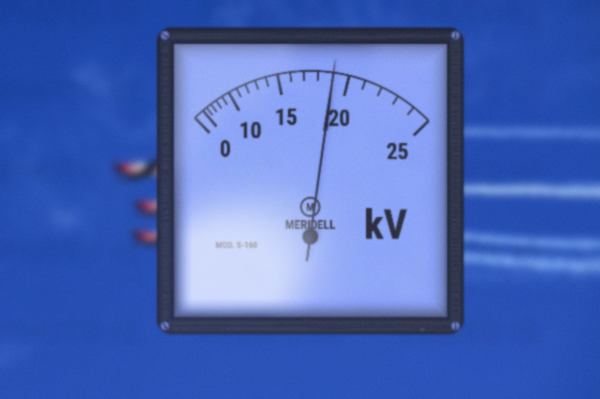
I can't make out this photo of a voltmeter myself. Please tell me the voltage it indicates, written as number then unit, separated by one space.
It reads 19 kV
